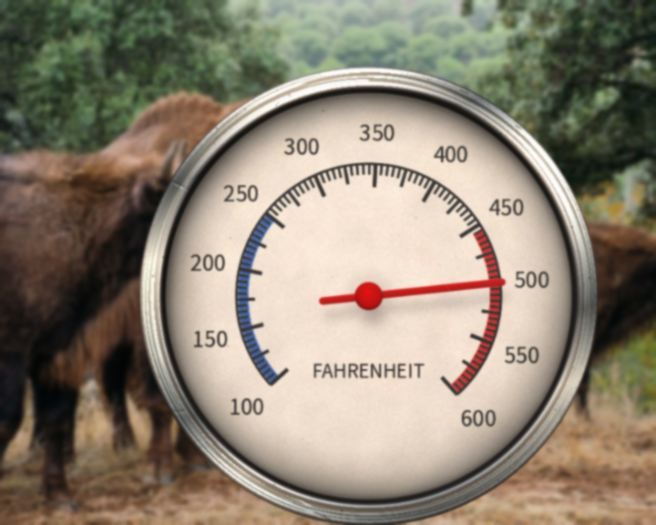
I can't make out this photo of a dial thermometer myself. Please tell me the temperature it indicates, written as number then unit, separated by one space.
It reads 500 °F
